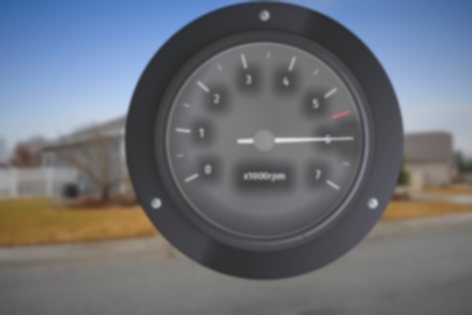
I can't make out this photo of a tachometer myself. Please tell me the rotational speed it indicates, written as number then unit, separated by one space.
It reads 6000 rpm
